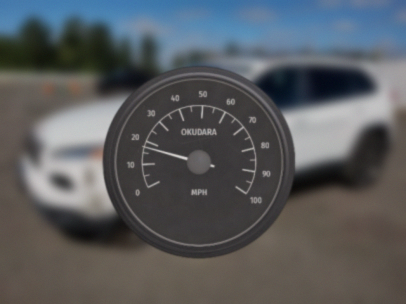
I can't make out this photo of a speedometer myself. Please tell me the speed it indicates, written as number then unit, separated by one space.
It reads 17.5 mph
